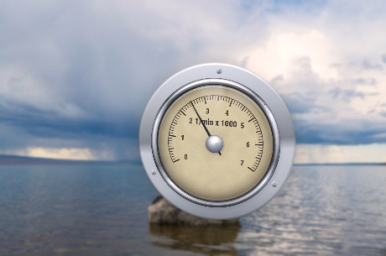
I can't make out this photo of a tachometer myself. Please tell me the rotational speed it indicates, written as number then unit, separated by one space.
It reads 2500 rpm
